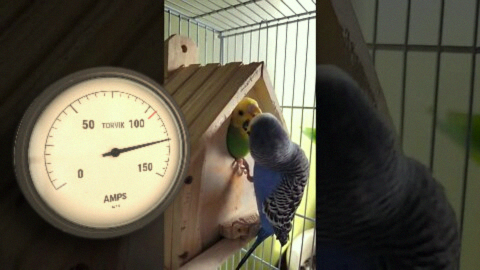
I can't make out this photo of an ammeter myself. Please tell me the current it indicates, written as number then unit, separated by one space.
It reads 125 A
